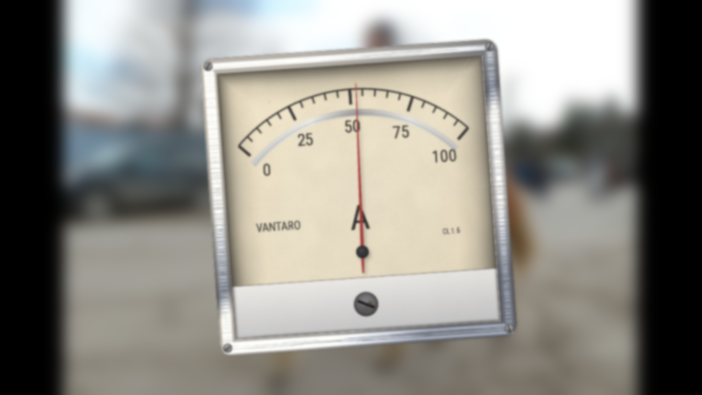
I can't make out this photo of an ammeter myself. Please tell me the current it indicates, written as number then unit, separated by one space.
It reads 52.5 A
